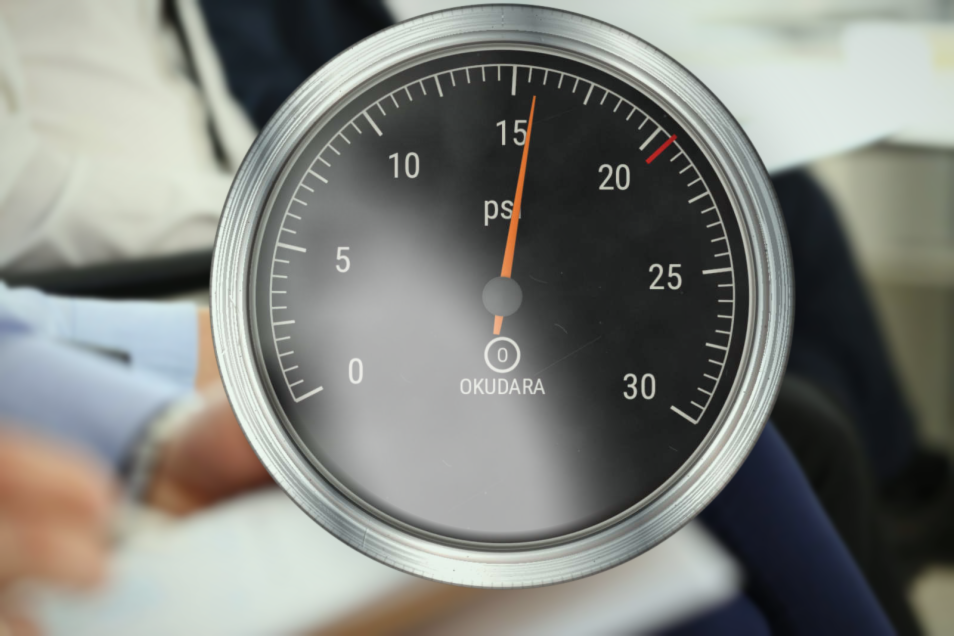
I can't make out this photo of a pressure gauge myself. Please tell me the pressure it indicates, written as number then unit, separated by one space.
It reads 15.75 psi
